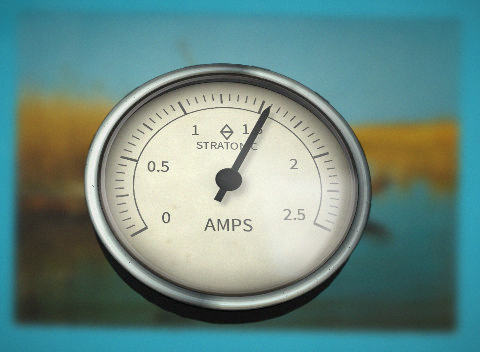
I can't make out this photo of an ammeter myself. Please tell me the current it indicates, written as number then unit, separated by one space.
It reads 1.55 A
